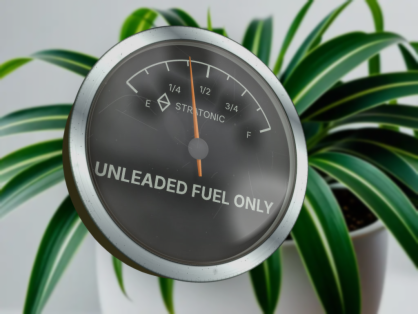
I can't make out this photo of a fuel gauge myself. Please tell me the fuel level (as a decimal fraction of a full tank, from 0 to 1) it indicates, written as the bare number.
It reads 0.375
